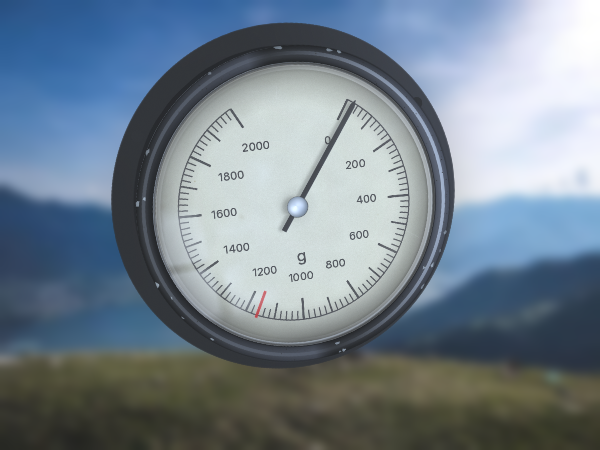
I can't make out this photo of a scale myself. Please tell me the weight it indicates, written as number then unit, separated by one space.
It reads 20 g
